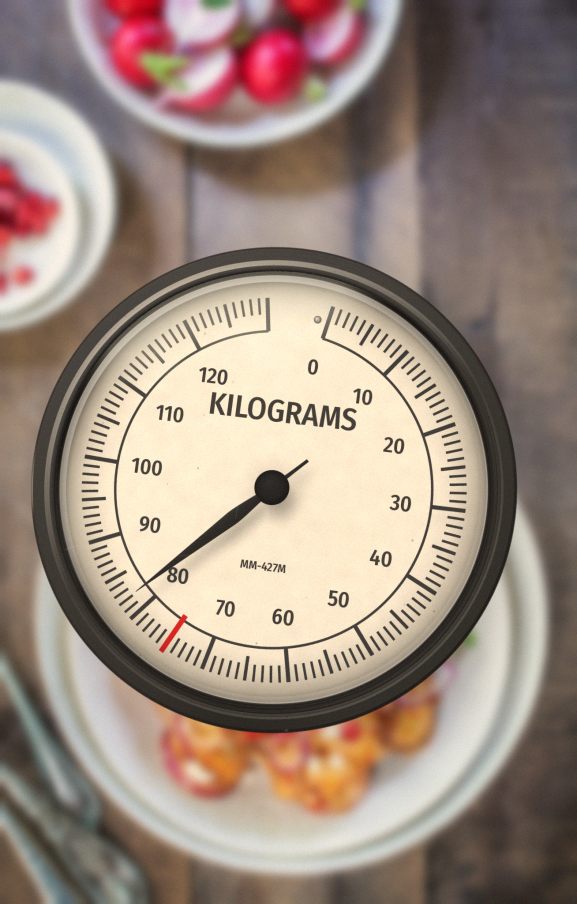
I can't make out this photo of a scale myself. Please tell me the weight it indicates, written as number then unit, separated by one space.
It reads 82 kg
